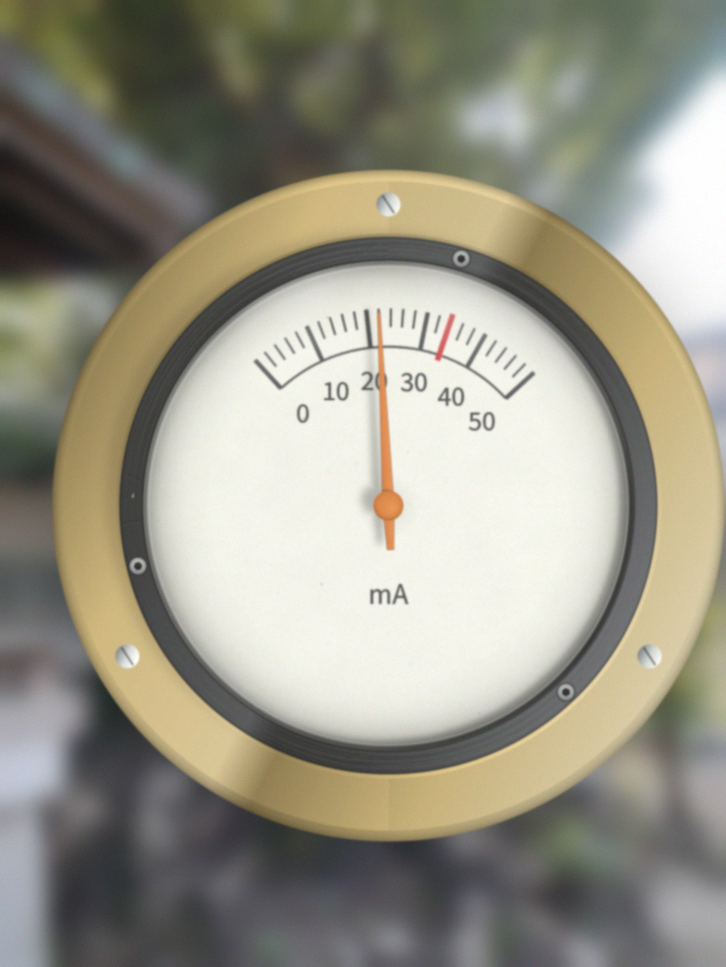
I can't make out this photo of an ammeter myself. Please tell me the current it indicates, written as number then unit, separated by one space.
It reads 22 mA
